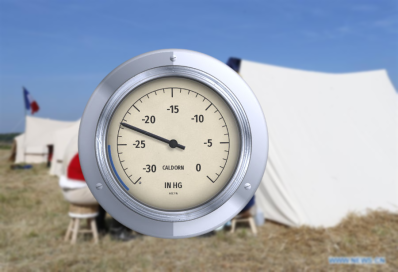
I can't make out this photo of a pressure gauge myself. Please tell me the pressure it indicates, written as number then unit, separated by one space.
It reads -22.5 inHg
